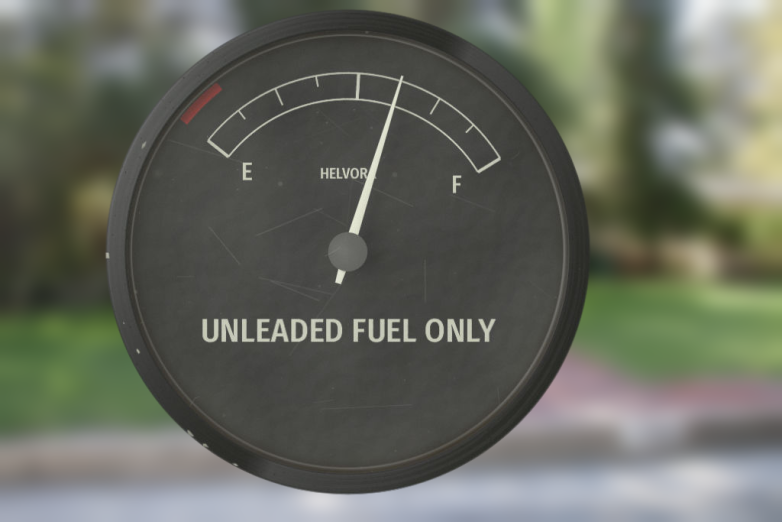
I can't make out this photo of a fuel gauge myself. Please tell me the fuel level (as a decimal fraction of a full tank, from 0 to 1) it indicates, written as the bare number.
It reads 0.625
